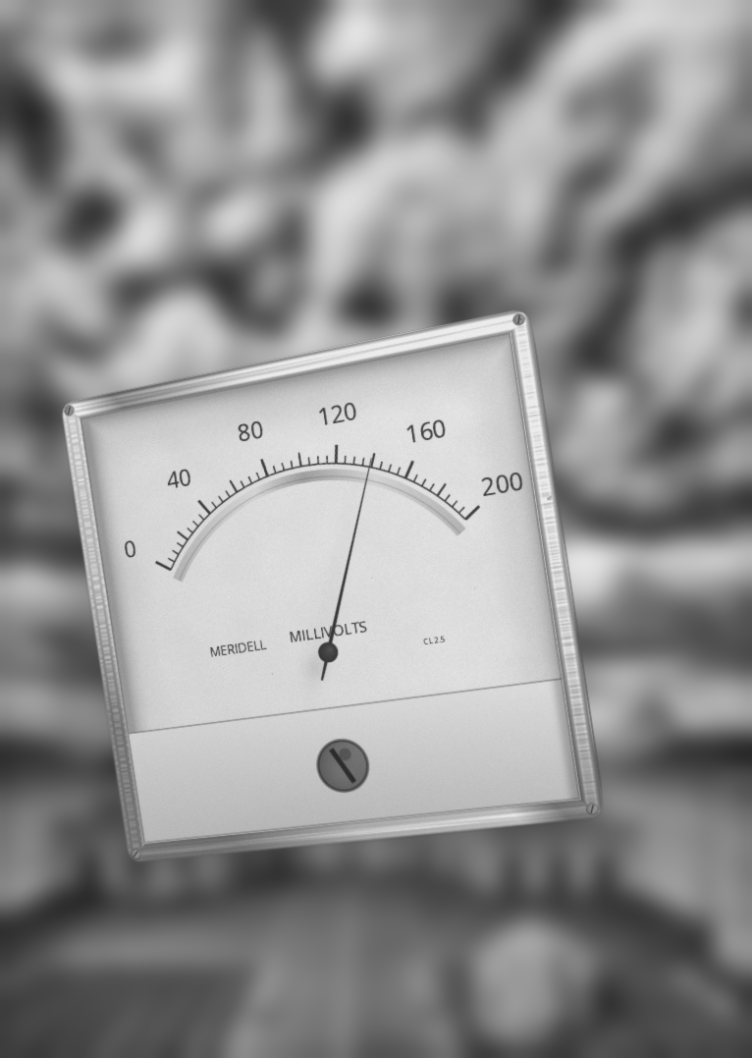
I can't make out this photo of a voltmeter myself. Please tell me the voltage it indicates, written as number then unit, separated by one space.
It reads 140 mV
